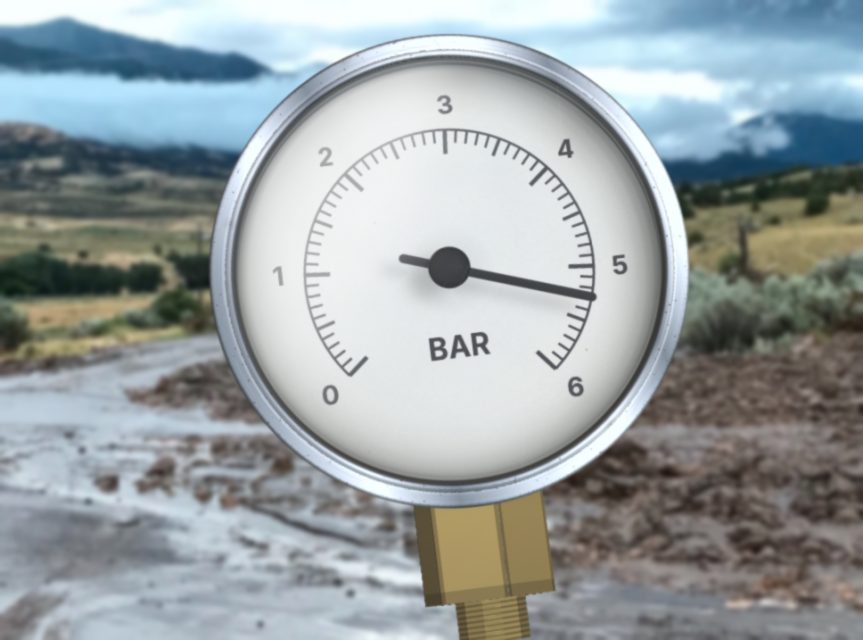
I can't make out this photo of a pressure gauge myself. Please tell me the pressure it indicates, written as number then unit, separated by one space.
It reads 5.3 bar
